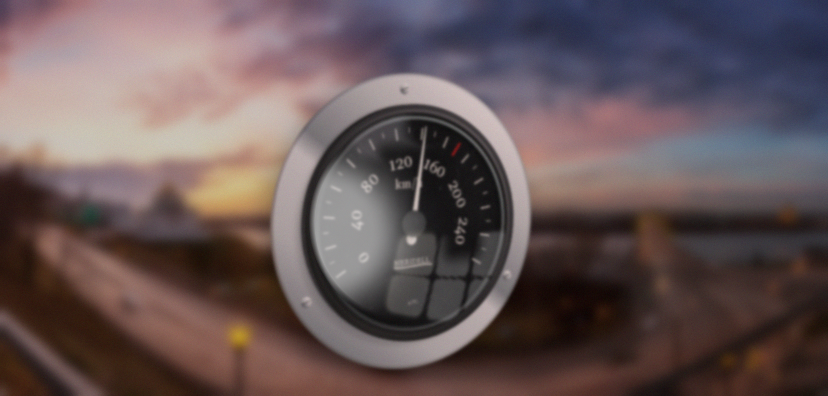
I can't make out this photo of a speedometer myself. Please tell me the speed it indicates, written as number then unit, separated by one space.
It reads 140 km/h
